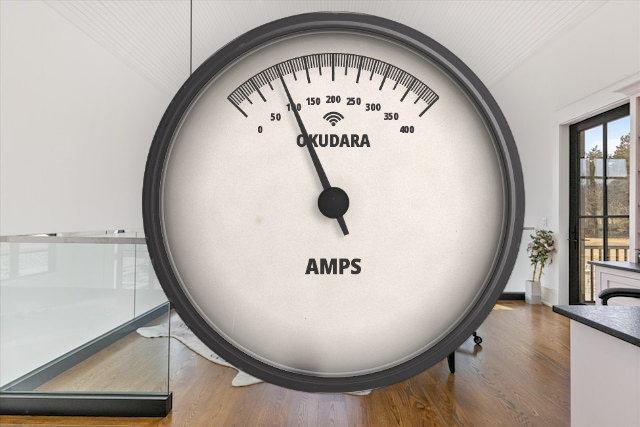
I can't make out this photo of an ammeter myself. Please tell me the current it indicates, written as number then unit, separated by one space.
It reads 100 A
